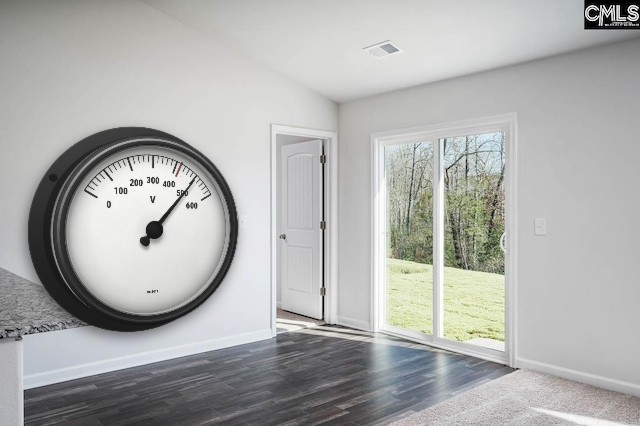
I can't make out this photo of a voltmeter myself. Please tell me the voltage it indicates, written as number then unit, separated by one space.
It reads 500 V
